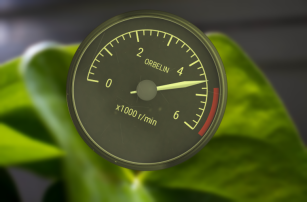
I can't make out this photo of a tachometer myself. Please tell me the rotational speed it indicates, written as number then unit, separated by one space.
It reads 4600 rpm
